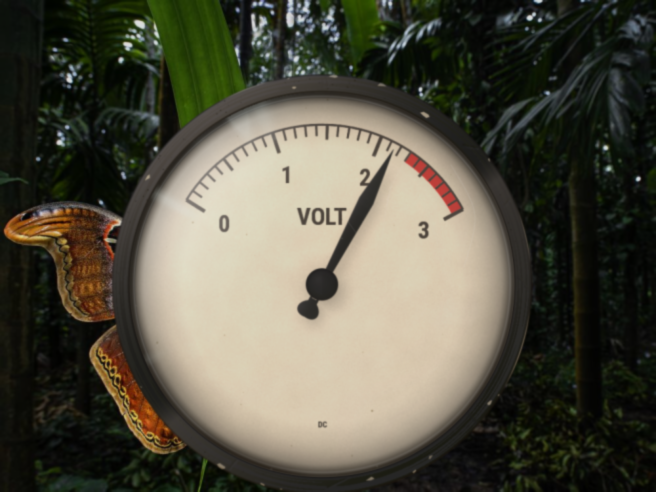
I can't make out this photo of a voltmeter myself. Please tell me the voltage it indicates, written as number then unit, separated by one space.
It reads 2.15 V
